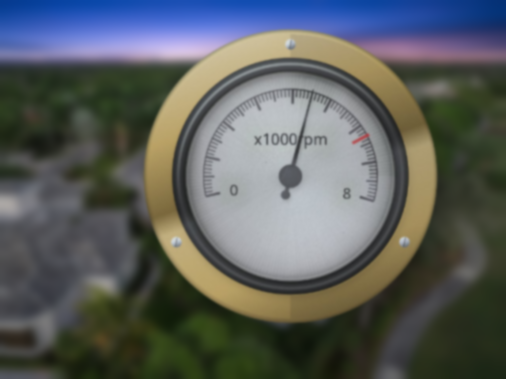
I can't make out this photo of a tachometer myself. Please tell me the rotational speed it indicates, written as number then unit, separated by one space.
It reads 4500 rpm
